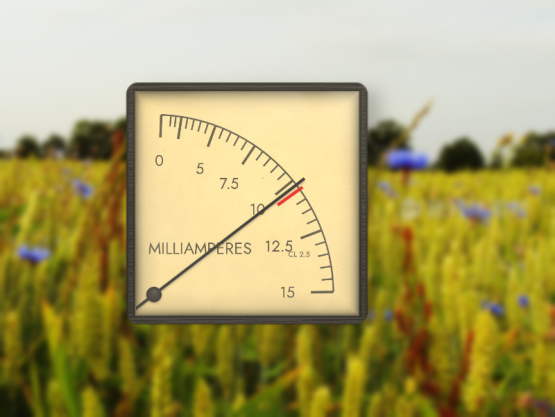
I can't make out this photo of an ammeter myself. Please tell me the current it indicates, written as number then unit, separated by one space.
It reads 10.25 mA
